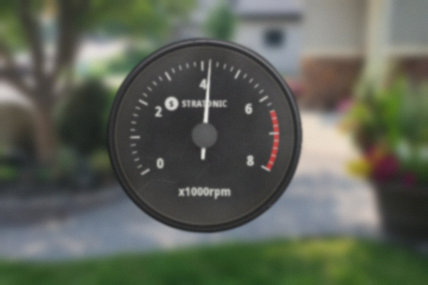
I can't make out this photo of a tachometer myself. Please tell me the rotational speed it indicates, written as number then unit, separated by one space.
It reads 4200 rpm
